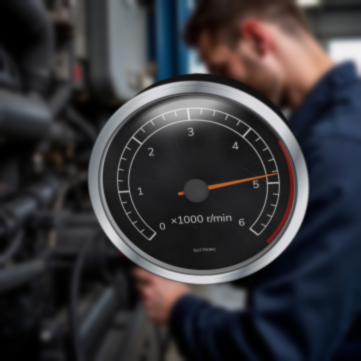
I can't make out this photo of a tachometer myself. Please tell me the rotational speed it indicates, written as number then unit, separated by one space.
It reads 4800 rpm
